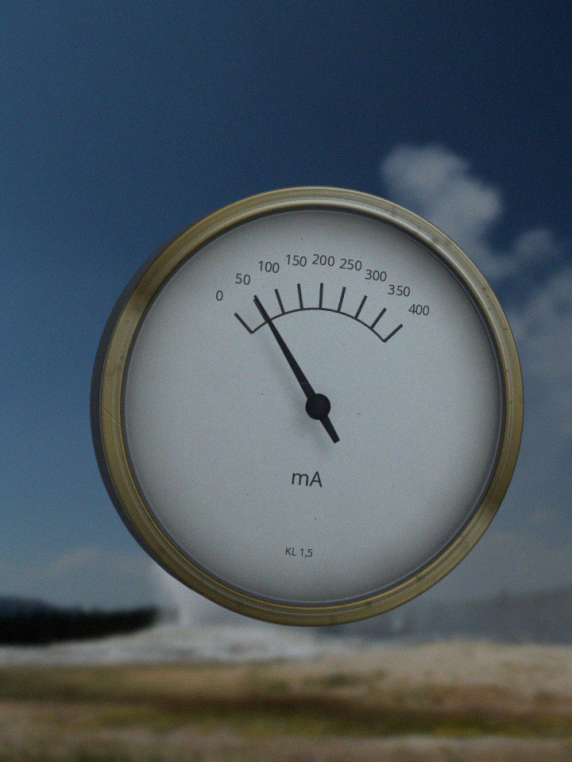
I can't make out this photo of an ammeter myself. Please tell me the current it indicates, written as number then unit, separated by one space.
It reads 50 mA
